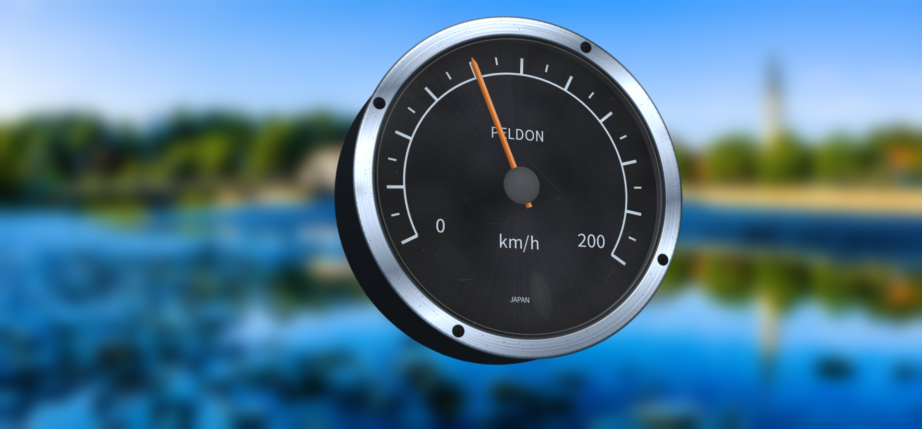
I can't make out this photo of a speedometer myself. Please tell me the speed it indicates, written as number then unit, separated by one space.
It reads 80 km/h
